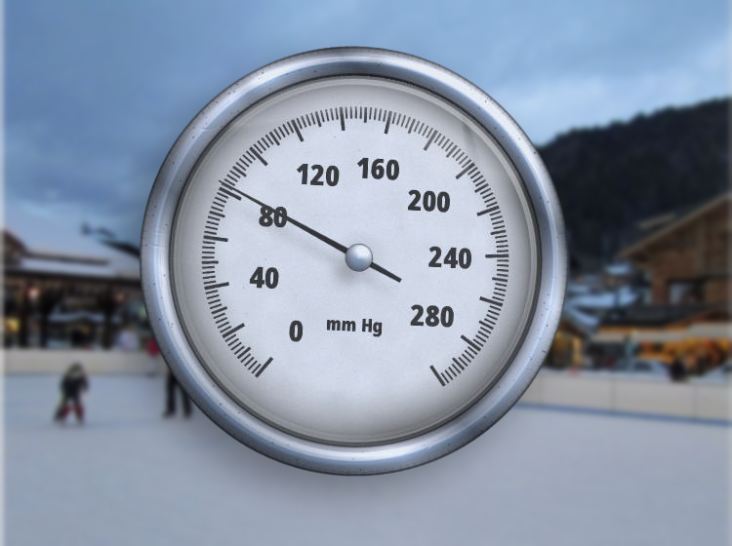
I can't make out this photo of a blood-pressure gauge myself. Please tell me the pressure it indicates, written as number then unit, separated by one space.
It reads 82 mmHg
